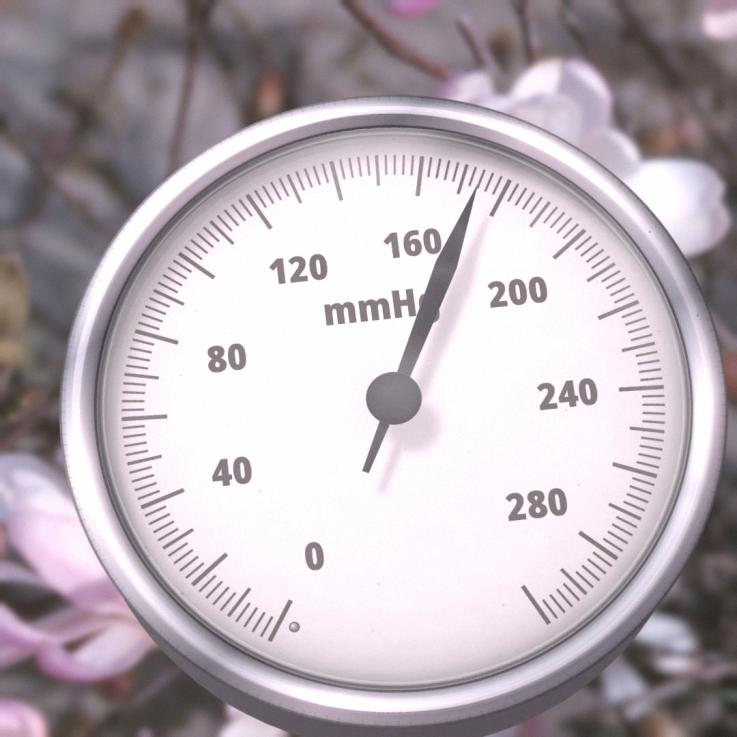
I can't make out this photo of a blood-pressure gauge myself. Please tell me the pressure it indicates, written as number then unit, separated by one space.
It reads 174 mmHg
